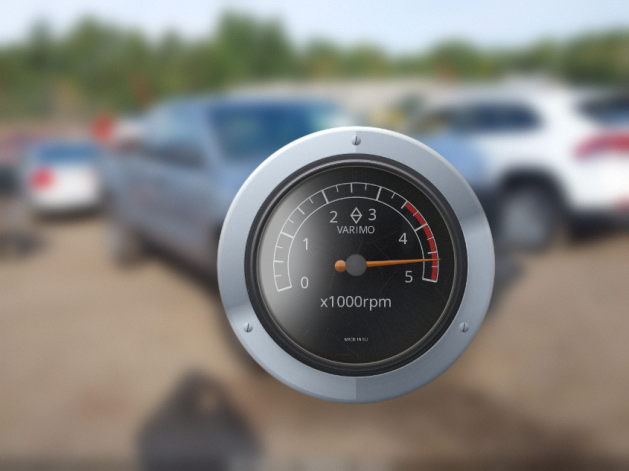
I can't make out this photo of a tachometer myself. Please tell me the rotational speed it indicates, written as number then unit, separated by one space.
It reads 4625 rpm
